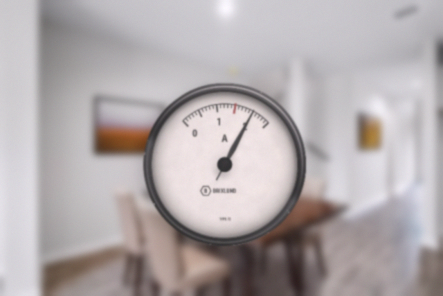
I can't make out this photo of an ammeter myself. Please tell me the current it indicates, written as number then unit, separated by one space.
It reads 2 A
